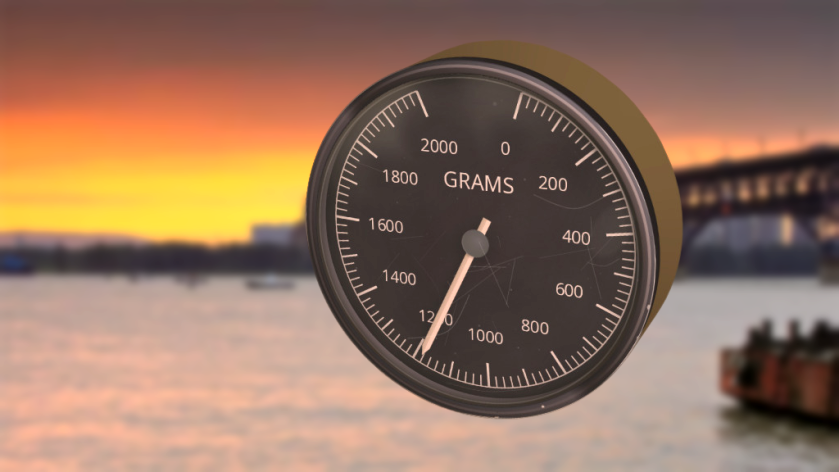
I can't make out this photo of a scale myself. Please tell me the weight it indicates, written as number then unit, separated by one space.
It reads 1180 g
